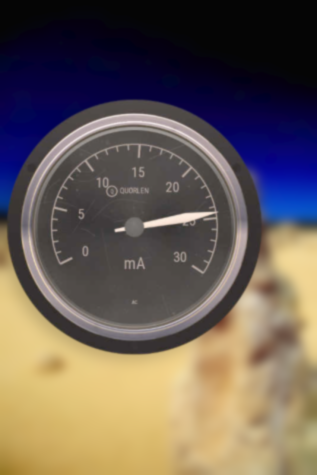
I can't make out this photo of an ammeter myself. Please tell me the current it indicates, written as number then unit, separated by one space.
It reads 24.5 mA
